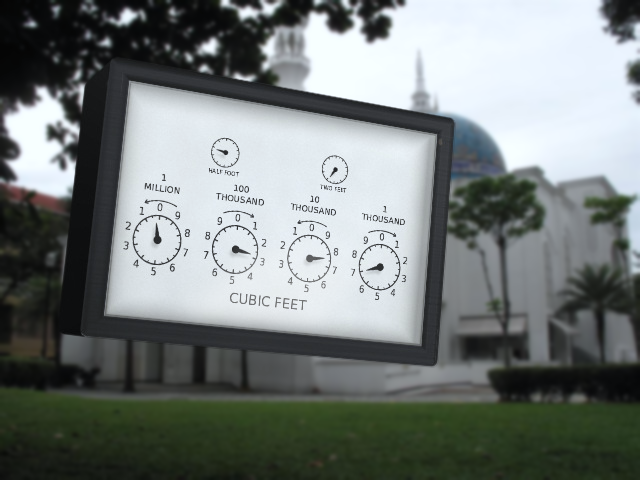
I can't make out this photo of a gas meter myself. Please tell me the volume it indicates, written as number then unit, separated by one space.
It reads 27700 ft³
